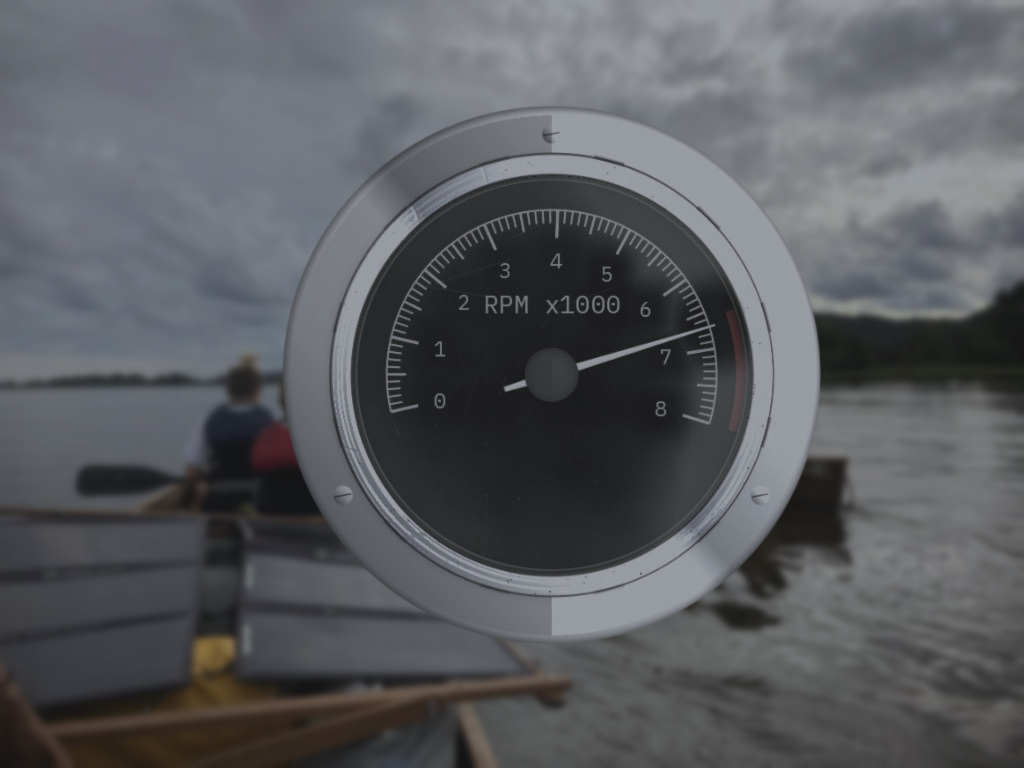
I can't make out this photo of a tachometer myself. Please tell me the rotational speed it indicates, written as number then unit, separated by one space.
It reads 6700 rpm
